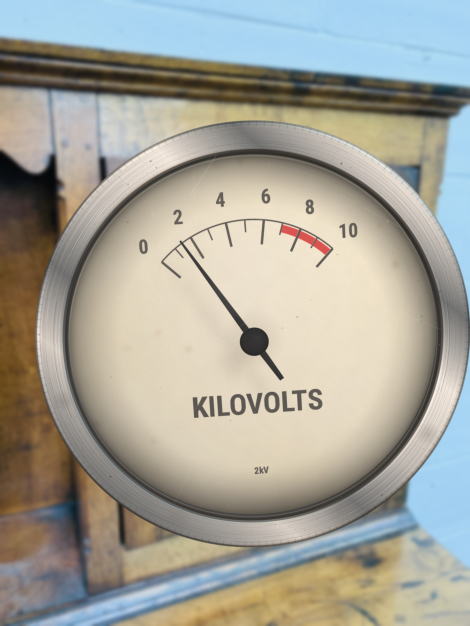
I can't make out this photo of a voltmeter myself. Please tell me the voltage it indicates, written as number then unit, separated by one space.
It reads 1.5 kV
